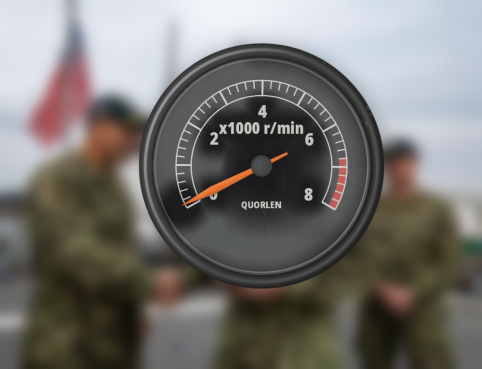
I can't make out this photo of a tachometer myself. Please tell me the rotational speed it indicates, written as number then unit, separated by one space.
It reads 100 rpm
